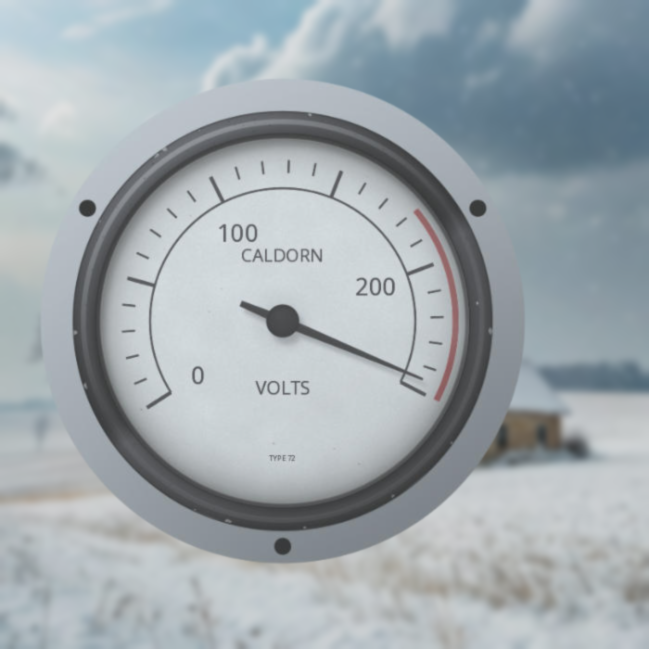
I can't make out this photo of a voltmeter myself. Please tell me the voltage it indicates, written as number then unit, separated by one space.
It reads 245 V
